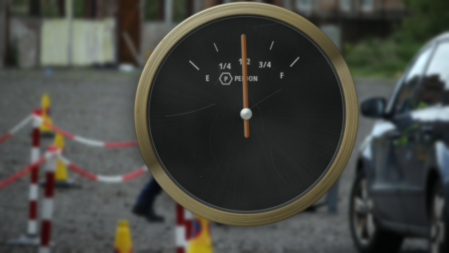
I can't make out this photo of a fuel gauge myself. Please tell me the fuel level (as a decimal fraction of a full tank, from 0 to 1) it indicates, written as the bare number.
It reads 0.5
